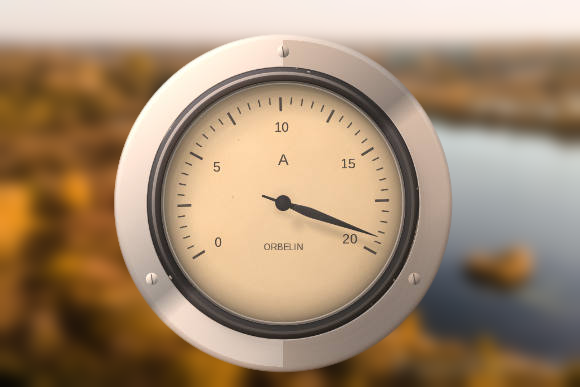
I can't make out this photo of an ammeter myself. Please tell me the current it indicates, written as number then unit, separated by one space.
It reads 19.25 A
